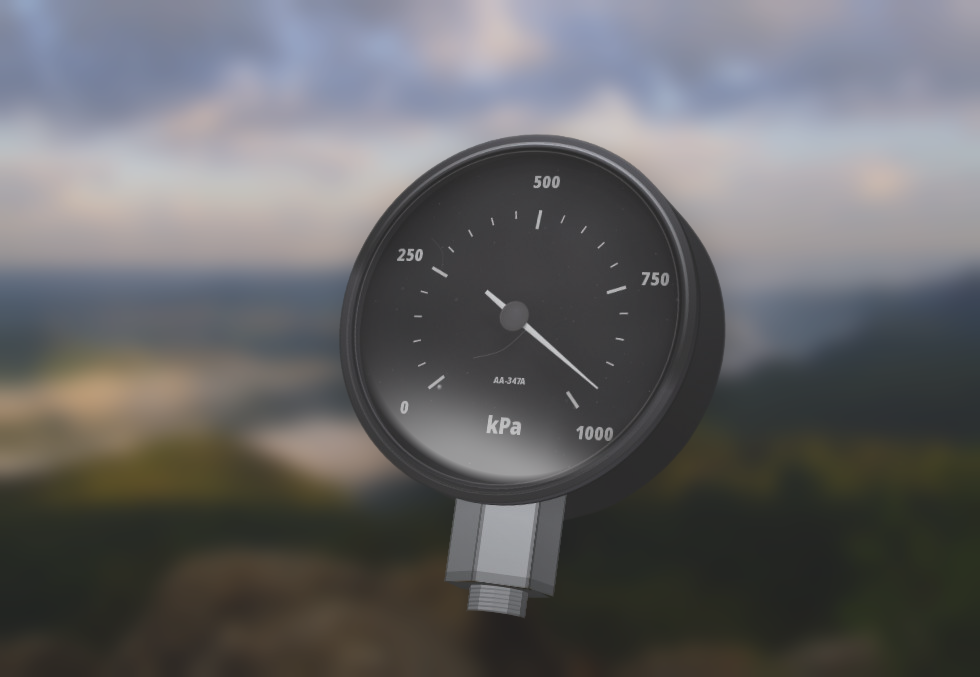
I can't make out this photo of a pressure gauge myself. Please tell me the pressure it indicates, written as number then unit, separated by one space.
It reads 950 kPa
